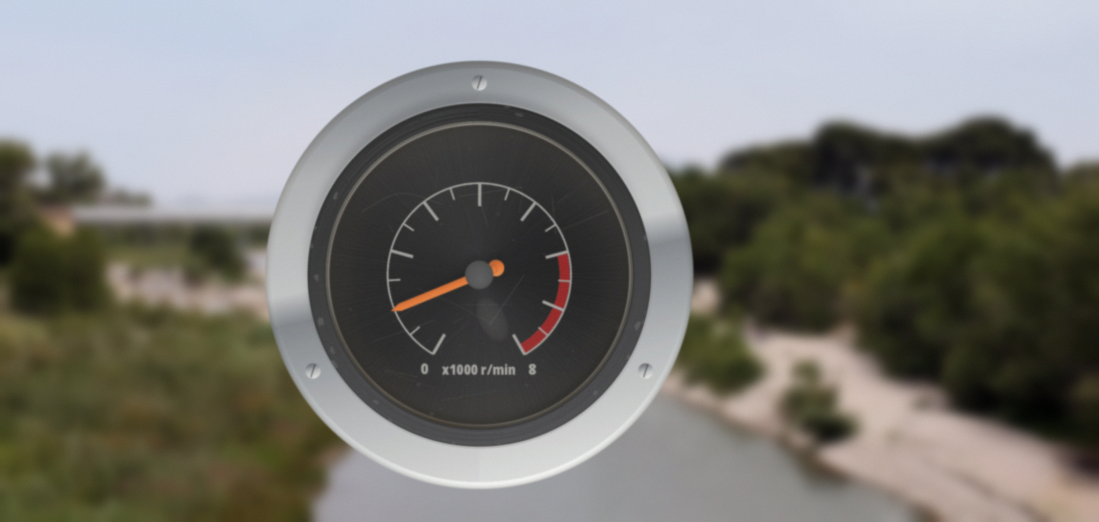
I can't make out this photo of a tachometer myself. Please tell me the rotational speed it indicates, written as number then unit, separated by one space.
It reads 1000 rpm
